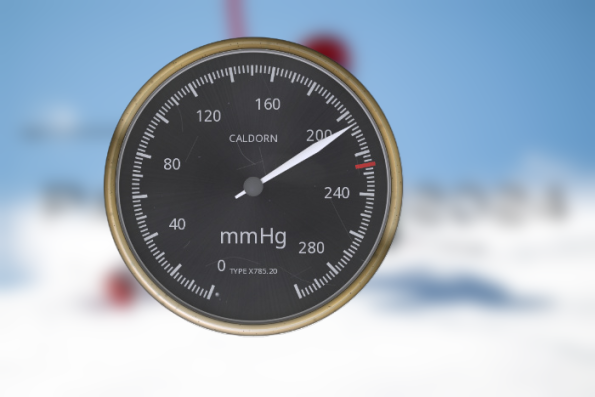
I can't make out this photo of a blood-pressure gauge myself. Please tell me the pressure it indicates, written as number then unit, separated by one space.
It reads 206 mmHg
